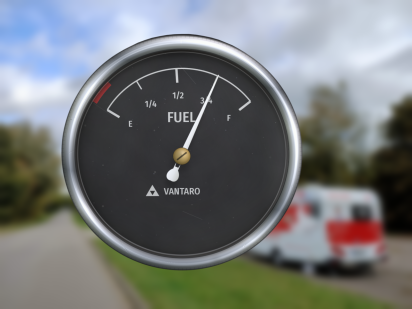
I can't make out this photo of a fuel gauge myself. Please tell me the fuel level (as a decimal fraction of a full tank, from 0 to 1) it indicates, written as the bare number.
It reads 0.75
